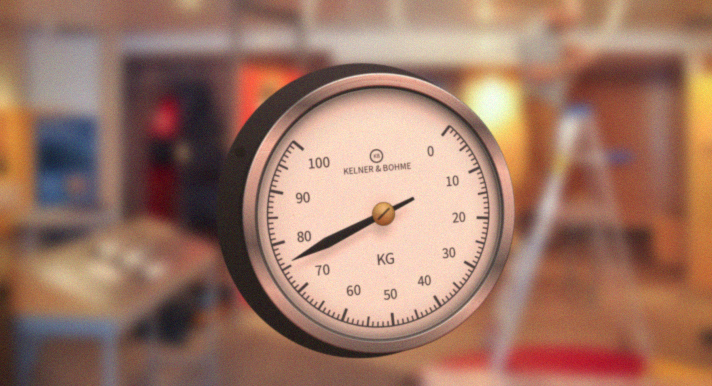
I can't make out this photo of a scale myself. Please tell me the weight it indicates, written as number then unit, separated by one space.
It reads 76 kg
